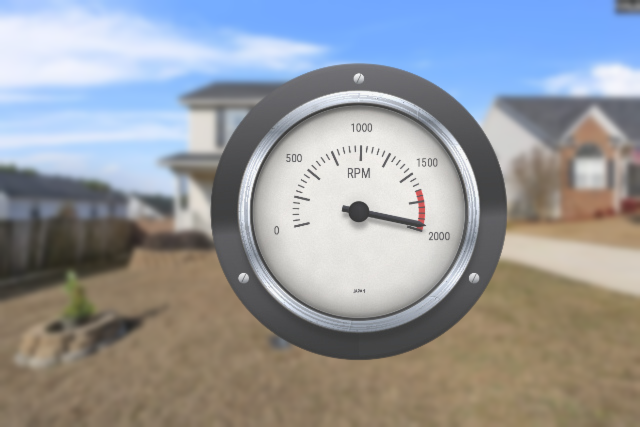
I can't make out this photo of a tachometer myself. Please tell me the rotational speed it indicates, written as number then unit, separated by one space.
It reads 1950 rpm
